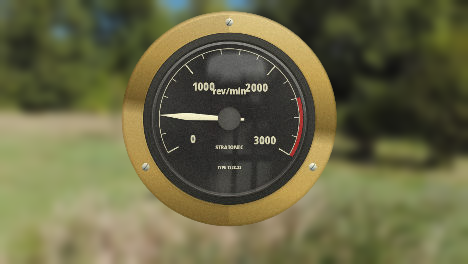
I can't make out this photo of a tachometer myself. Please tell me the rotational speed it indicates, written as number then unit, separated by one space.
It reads 400 rpm
